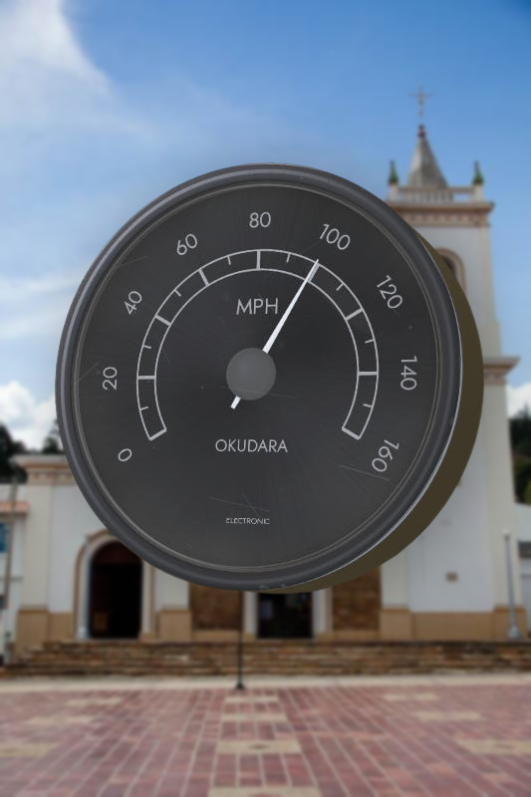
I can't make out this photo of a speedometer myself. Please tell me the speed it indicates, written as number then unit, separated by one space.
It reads 100 mph
